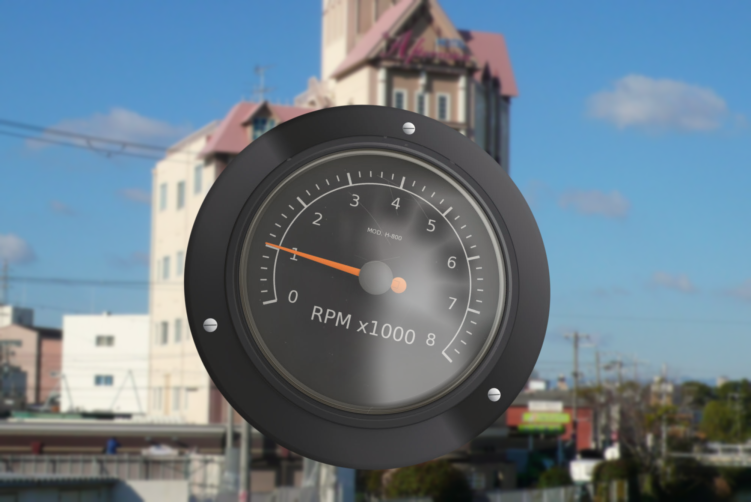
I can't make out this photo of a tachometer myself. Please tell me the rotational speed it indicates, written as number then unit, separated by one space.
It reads 1000 rpm
